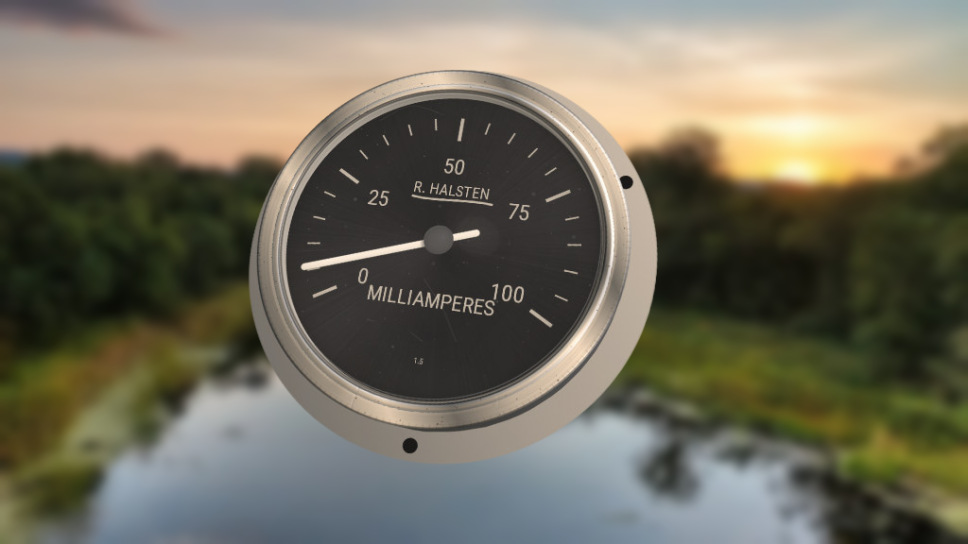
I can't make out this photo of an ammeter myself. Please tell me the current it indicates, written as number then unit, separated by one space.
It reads 5 mA
